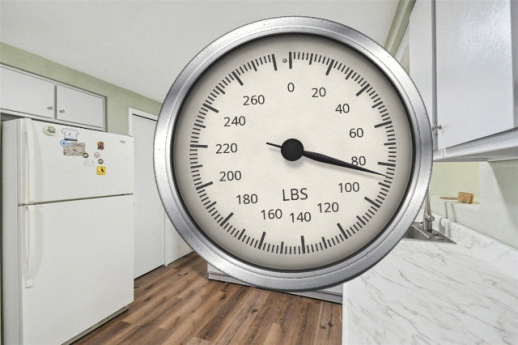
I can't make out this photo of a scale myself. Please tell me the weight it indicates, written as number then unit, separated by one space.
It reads 86 lb
